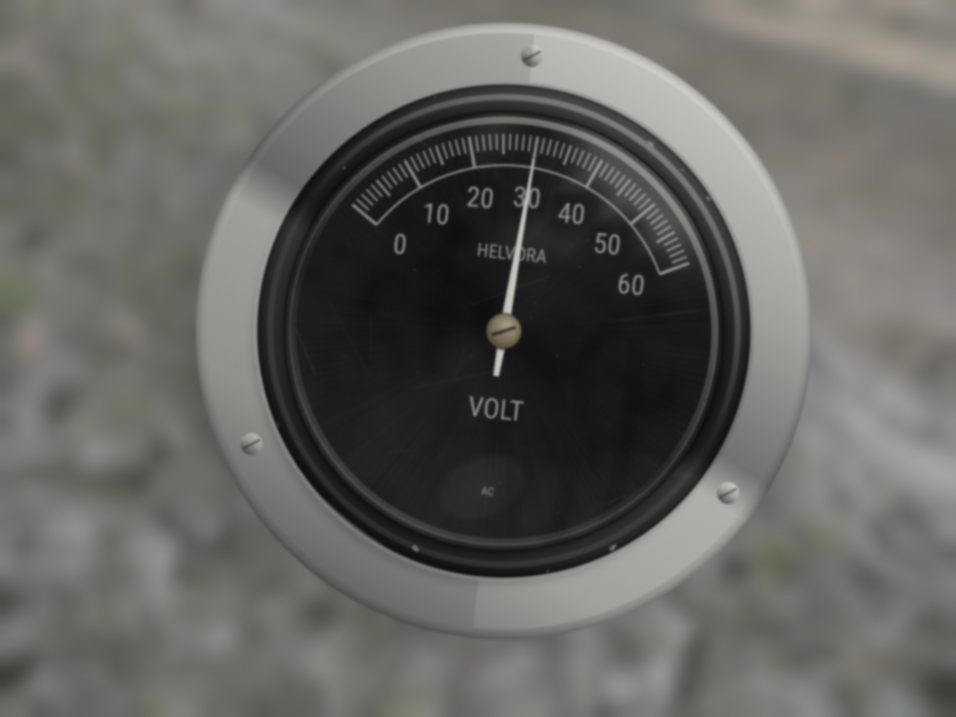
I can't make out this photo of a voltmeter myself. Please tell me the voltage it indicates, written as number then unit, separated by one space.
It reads 30 V
